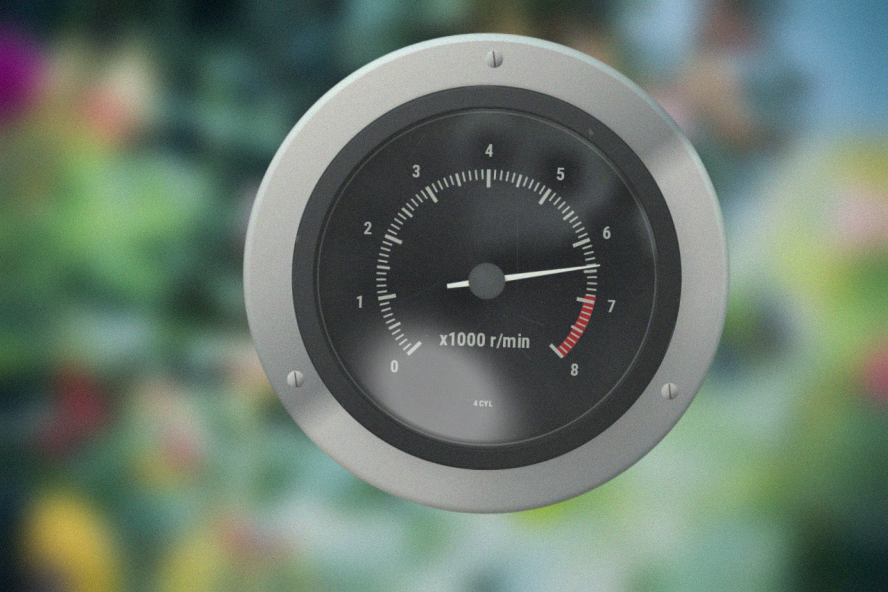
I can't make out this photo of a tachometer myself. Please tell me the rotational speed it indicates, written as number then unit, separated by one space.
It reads 6400 rpm
